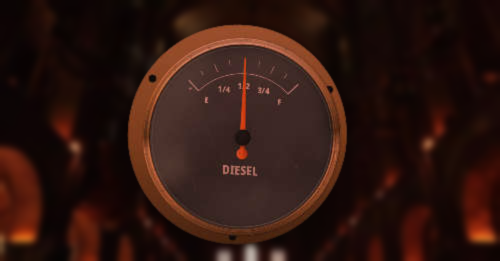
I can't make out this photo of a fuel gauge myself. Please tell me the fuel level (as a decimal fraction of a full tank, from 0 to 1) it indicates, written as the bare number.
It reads 0.5
